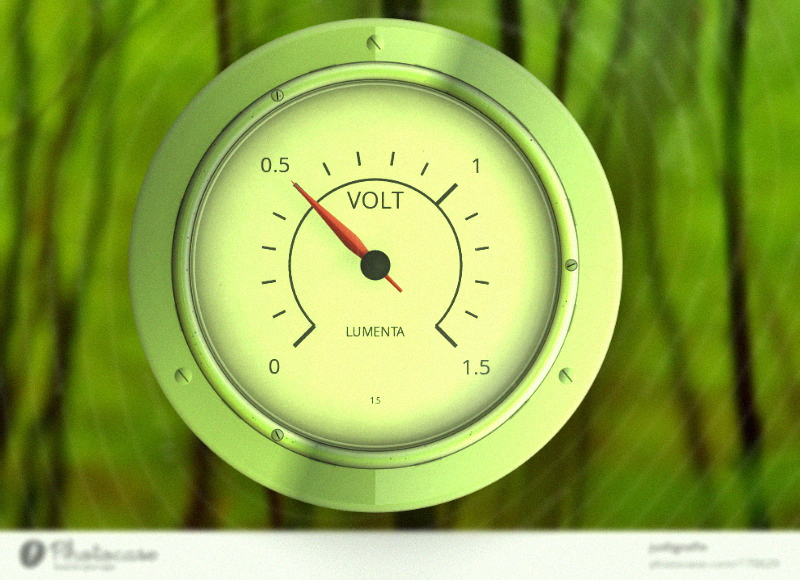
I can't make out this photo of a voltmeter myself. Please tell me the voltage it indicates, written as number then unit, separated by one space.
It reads 0.5 V
